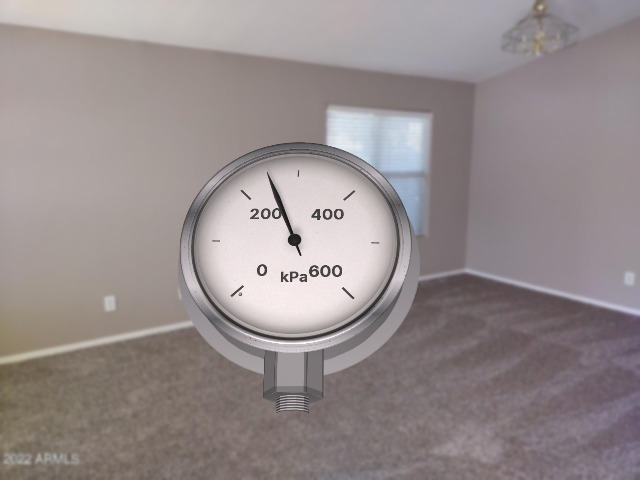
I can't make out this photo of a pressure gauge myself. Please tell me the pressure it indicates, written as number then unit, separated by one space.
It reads 250 kPa
